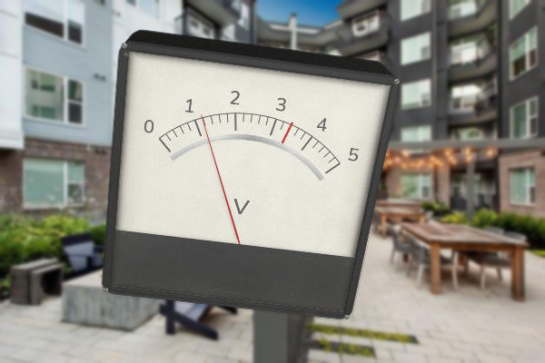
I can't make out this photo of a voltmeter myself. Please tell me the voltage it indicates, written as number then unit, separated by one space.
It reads 1.2 V
